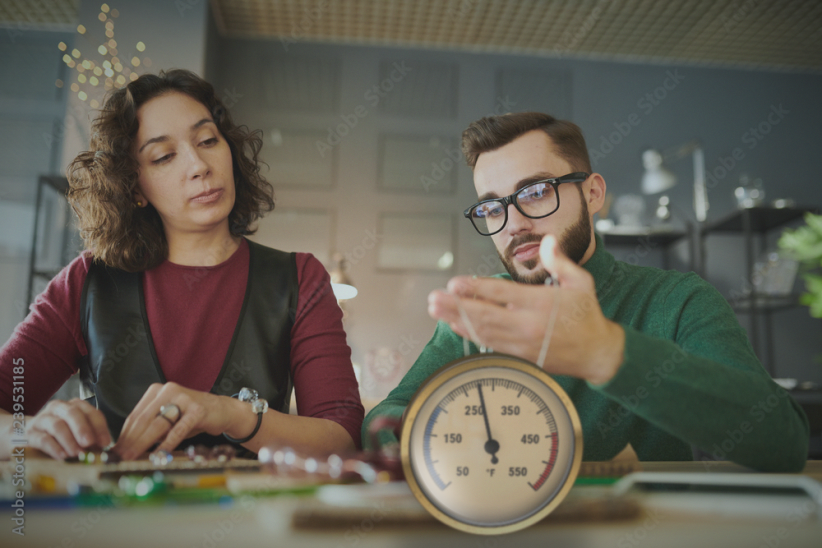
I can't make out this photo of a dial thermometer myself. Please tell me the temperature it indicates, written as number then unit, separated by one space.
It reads 275 °F
